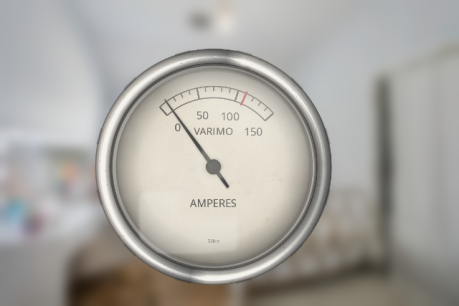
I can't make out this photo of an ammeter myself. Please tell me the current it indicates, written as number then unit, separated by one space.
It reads 10 A
